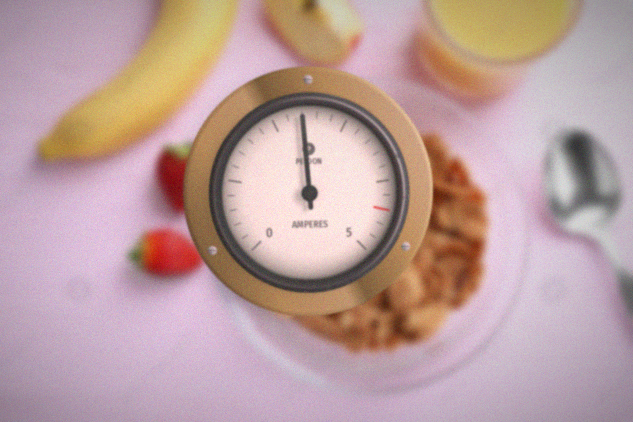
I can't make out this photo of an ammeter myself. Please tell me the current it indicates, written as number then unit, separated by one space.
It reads 2.4 A
